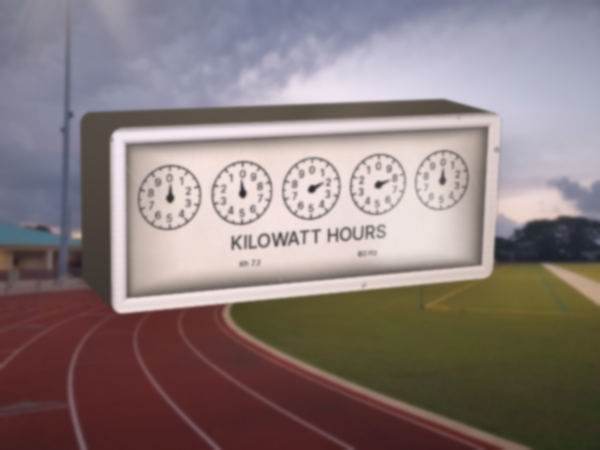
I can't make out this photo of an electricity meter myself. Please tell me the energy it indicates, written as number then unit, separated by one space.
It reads 180 kWh
